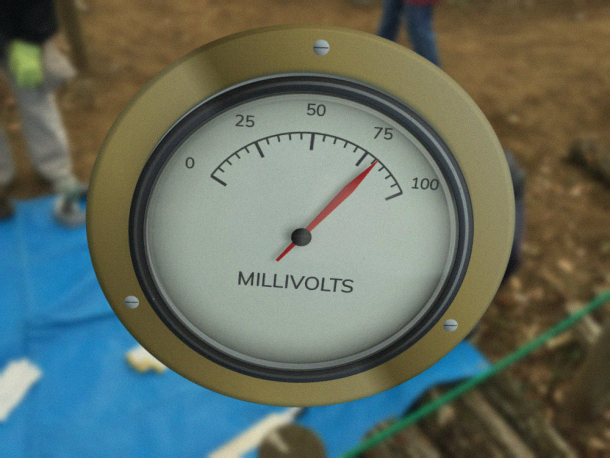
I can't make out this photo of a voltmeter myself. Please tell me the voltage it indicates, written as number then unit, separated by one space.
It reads 80 mV
